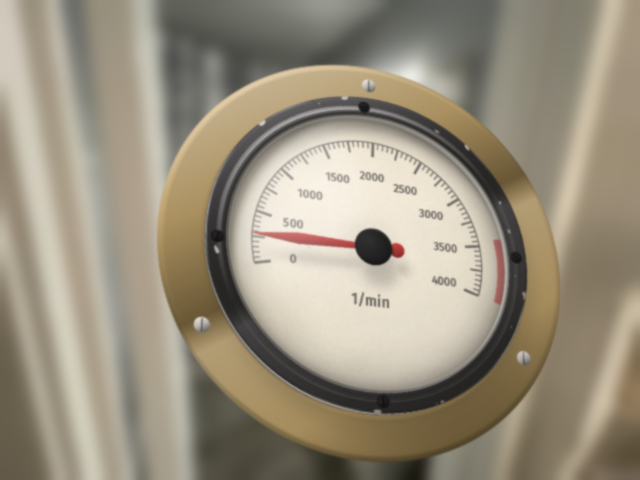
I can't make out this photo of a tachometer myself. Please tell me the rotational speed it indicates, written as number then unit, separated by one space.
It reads 250 rpm
